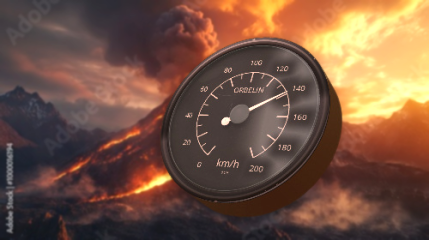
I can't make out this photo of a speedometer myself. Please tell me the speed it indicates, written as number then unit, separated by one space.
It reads 140 km/h
